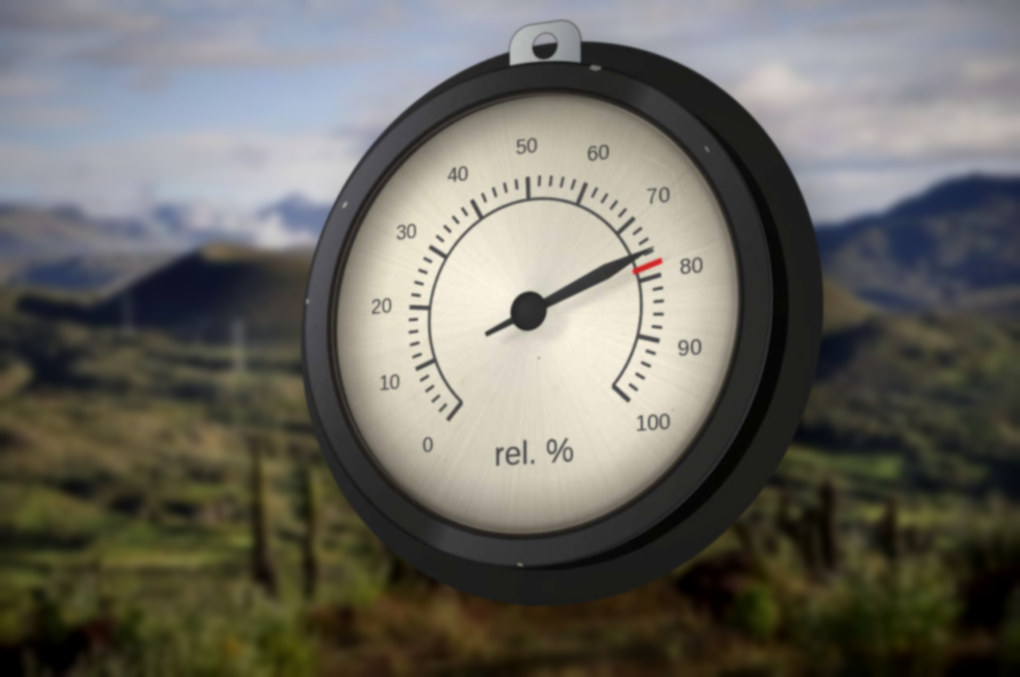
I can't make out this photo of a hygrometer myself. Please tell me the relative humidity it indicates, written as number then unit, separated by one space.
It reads 76 %
